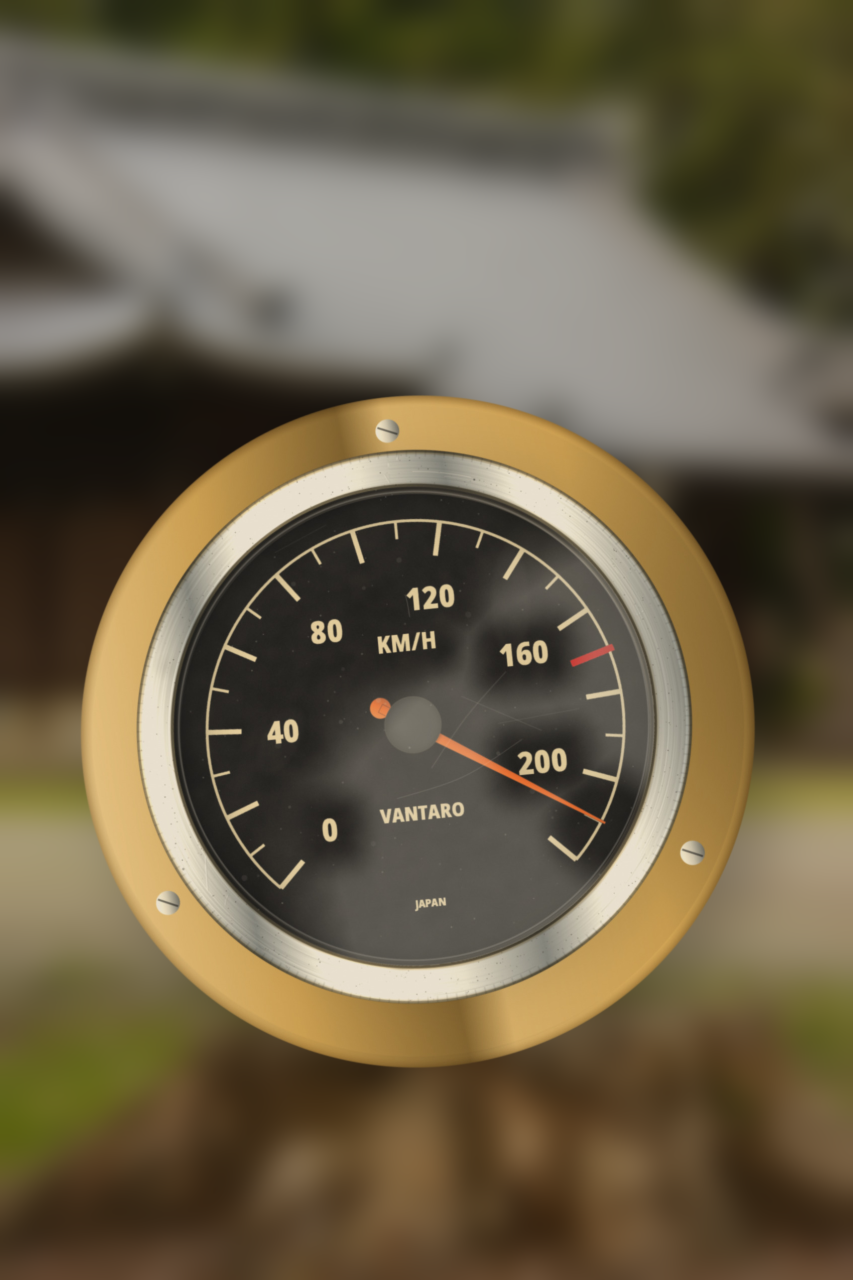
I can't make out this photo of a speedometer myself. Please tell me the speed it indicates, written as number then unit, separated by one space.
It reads 210 km/h
